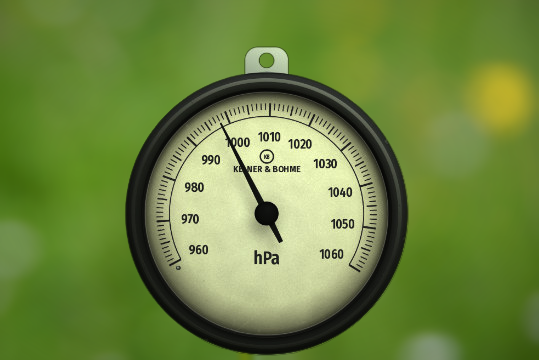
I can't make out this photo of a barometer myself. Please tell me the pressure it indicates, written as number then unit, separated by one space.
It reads 998 hPa
